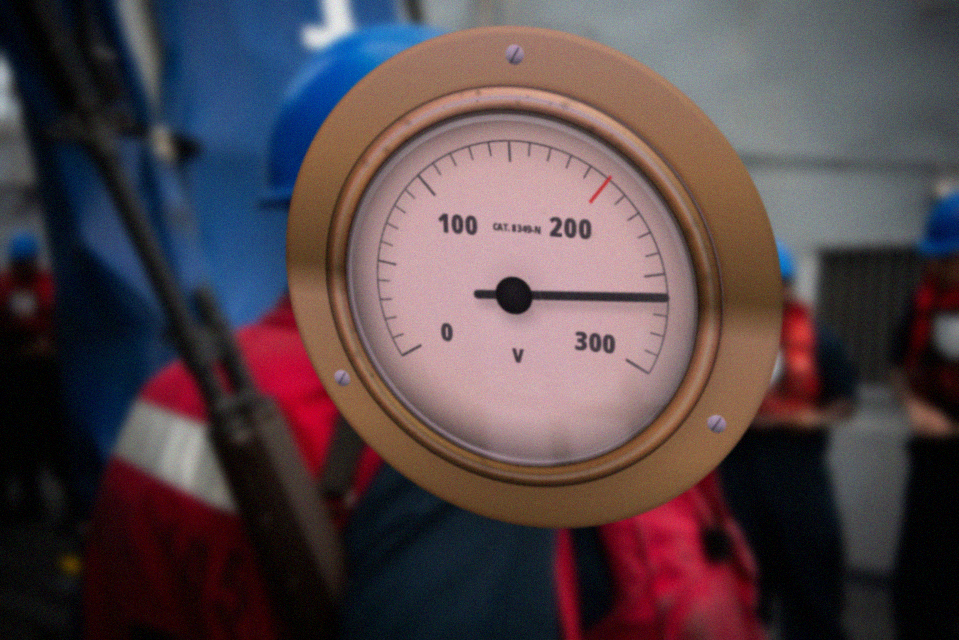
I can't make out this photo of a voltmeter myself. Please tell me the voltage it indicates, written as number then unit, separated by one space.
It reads 260 V
